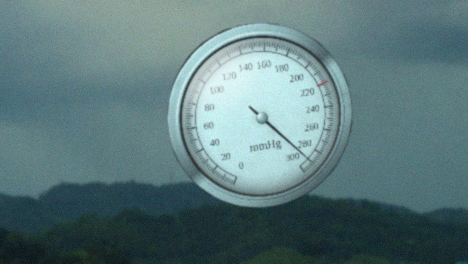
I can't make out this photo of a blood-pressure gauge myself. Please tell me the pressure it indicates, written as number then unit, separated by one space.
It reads 290 mmHg
